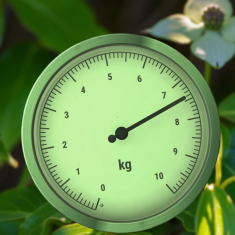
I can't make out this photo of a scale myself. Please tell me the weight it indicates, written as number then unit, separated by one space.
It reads 7.4 kg
